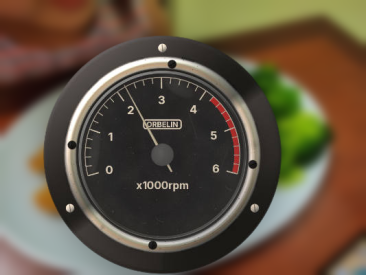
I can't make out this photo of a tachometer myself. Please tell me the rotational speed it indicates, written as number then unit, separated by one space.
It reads 2200 rpm
